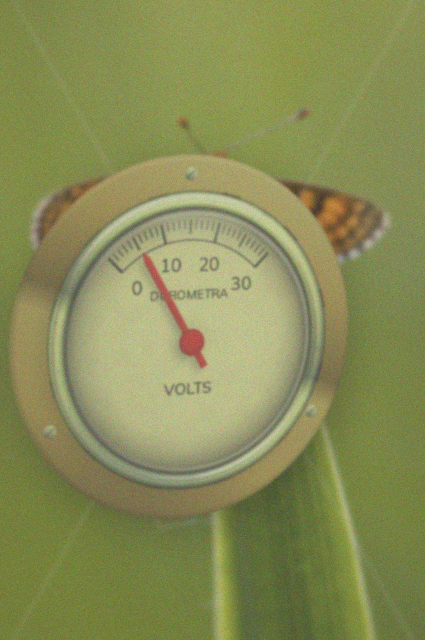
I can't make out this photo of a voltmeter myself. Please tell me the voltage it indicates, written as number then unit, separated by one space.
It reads 5 V
